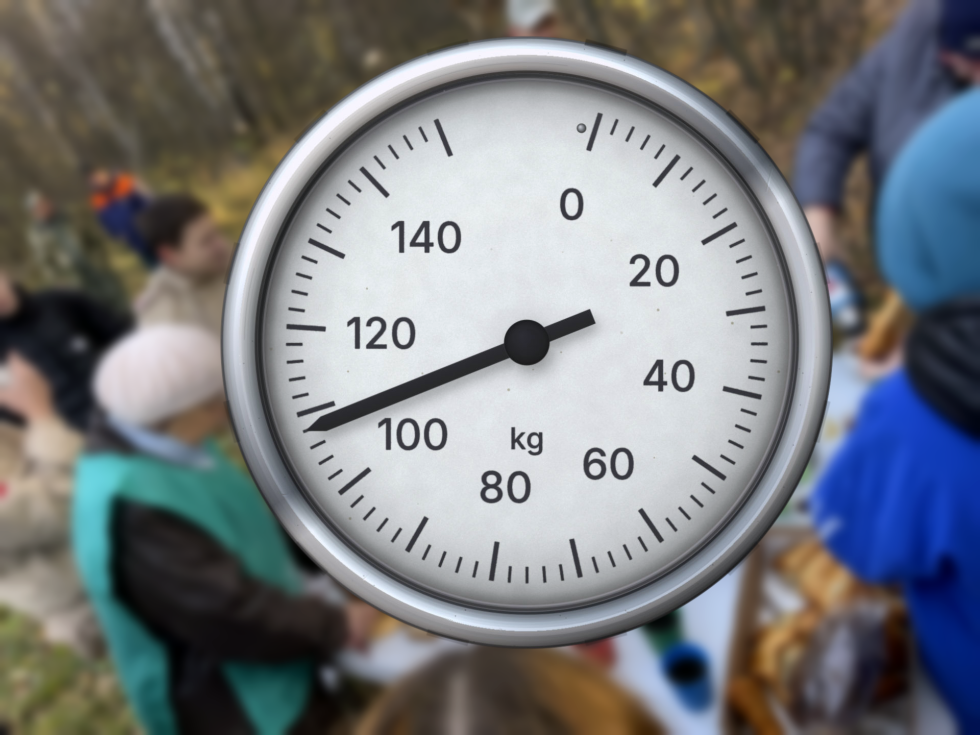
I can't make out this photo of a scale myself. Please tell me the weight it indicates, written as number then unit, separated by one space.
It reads 108 kg
